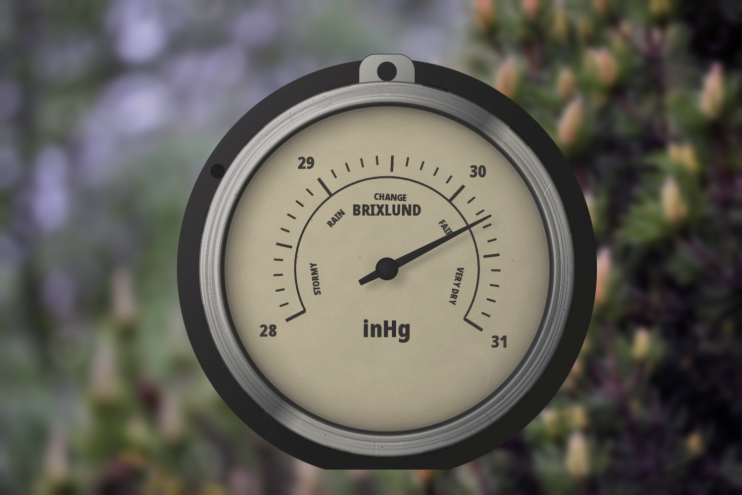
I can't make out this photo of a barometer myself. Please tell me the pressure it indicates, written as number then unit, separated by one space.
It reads 30.25 inHg
